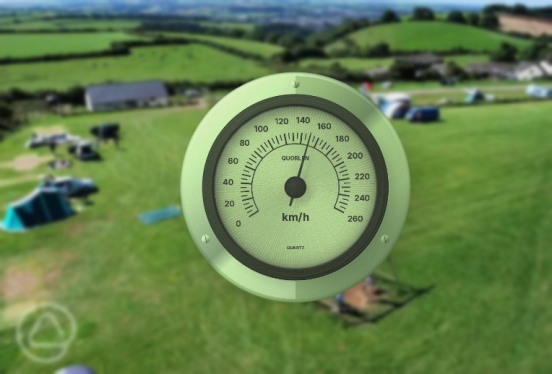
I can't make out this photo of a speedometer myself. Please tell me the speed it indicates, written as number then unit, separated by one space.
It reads 150 km/h
